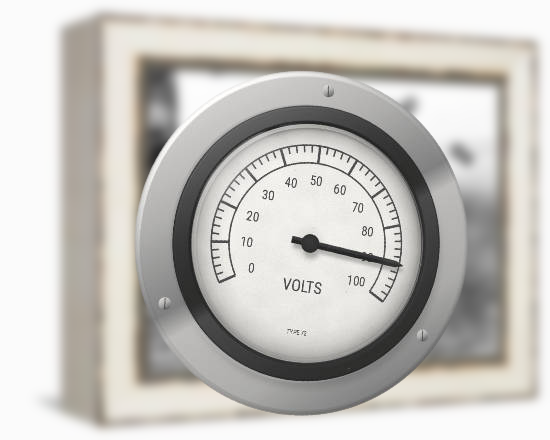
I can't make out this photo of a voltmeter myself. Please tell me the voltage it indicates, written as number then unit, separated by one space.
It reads 90 V
